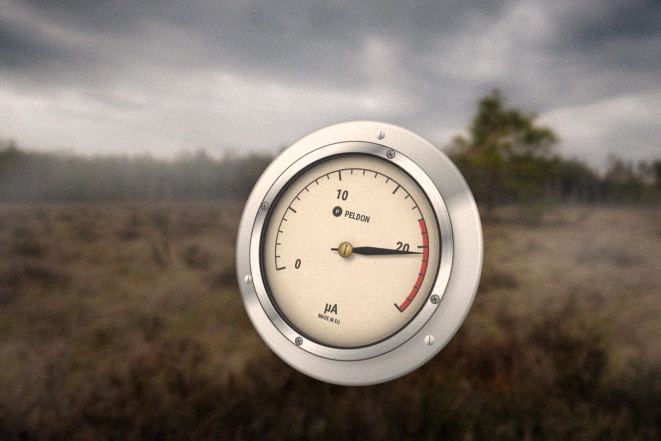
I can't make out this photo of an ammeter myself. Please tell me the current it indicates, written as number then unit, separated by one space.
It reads 20.5 µA
